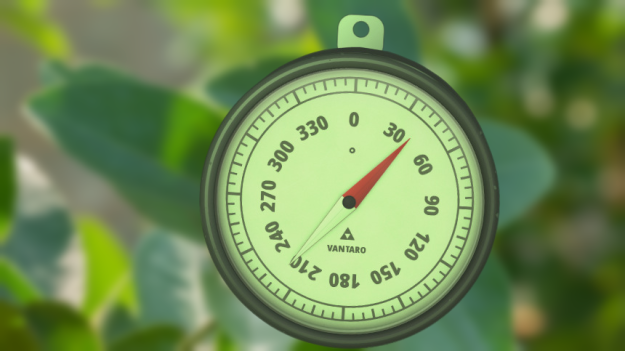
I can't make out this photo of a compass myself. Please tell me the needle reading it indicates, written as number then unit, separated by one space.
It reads 40 °
